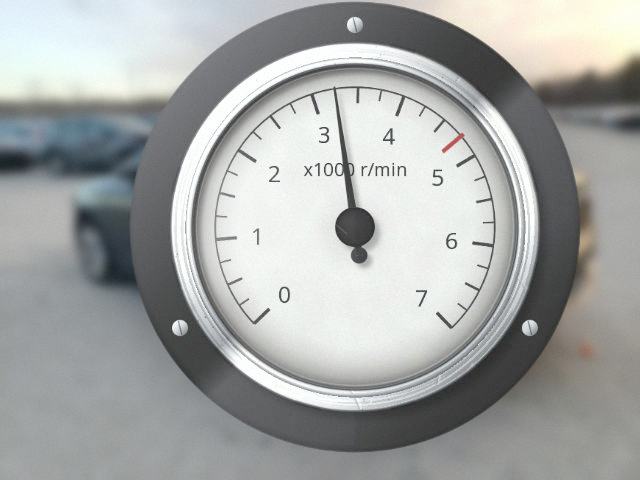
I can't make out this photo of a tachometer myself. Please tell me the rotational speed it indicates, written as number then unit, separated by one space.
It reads 3250 rpm
